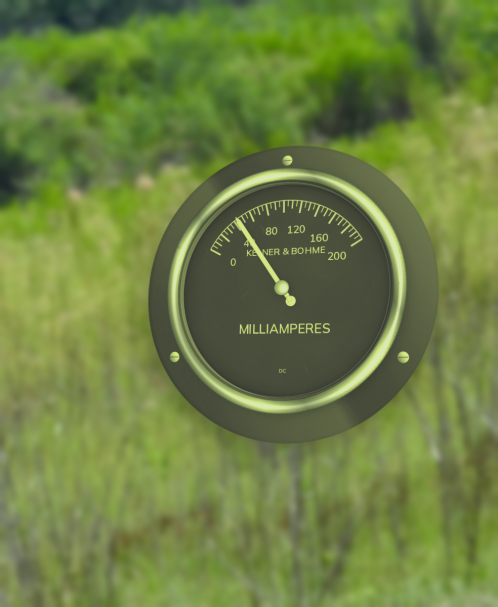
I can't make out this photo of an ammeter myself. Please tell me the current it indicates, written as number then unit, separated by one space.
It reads 45 mA
